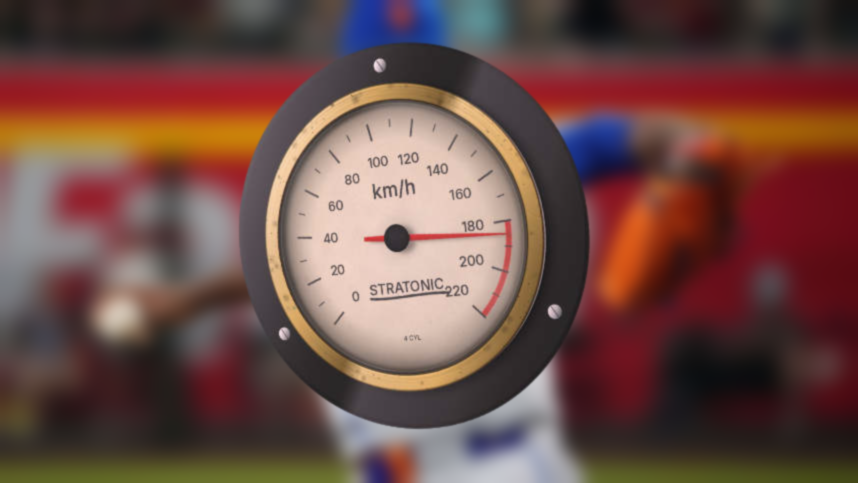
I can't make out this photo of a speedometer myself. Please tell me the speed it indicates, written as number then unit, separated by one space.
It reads 185 km/h
